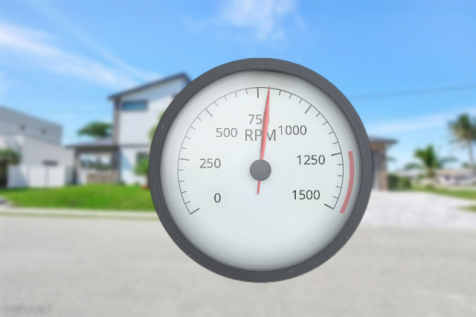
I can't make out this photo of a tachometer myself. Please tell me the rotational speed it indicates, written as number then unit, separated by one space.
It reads 800 rpm
